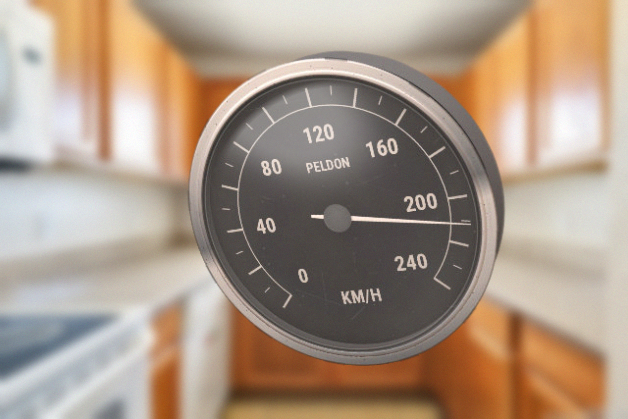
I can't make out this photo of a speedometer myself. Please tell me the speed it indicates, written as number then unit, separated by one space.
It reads 210 km/h
